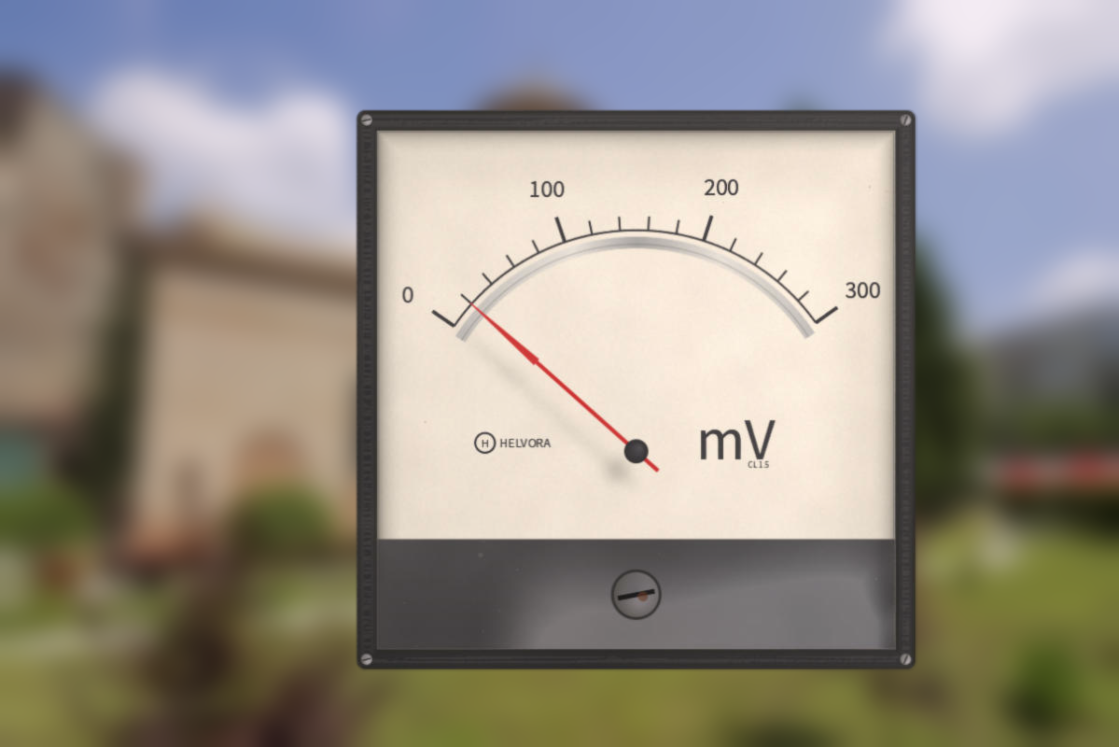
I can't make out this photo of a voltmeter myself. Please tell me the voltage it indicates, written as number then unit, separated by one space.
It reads 20 mV
